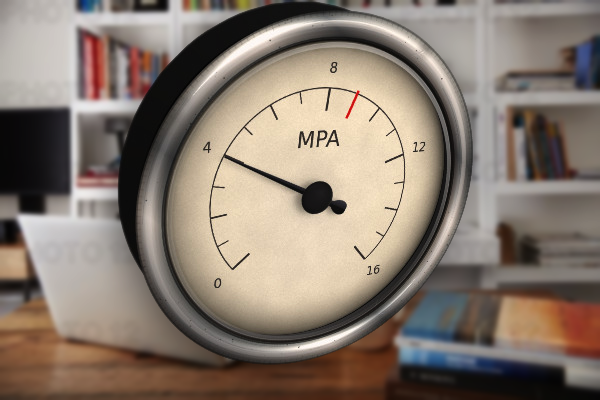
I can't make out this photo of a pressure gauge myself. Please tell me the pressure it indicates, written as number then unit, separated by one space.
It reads 4 MPa
